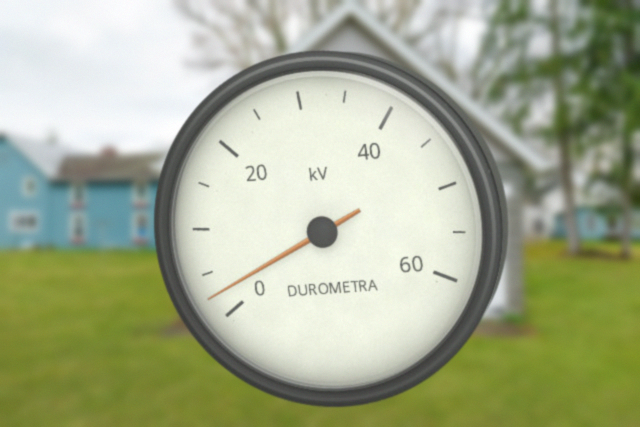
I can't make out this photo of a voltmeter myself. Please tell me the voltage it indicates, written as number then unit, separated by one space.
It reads 2.5 kV
